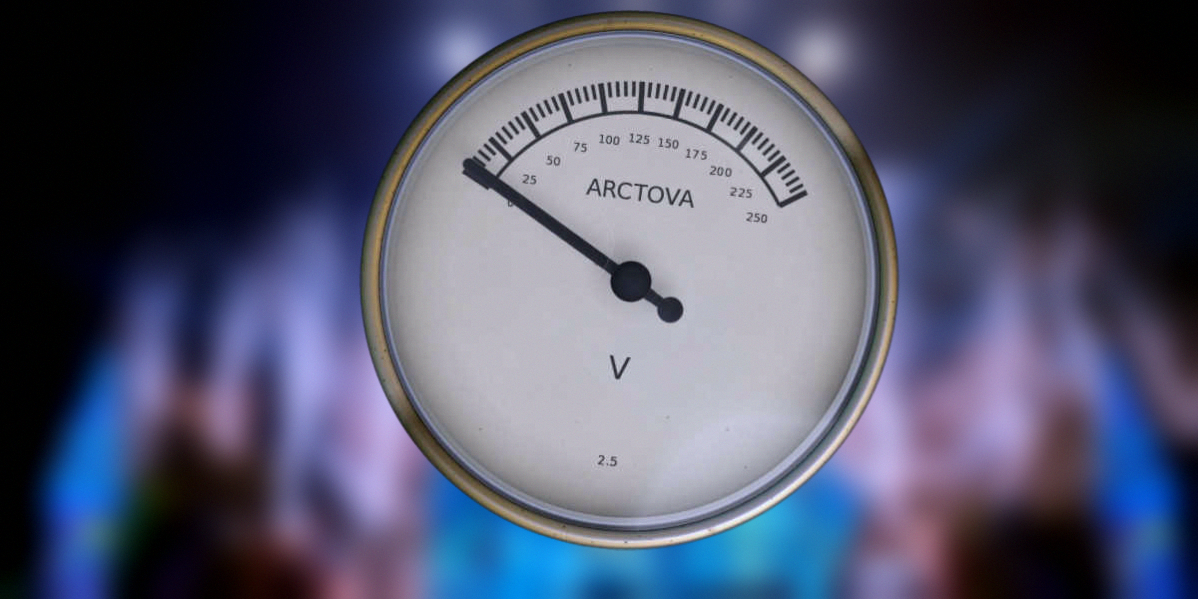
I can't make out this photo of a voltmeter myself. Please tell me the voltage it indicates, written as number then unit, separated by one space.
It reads 5 V
